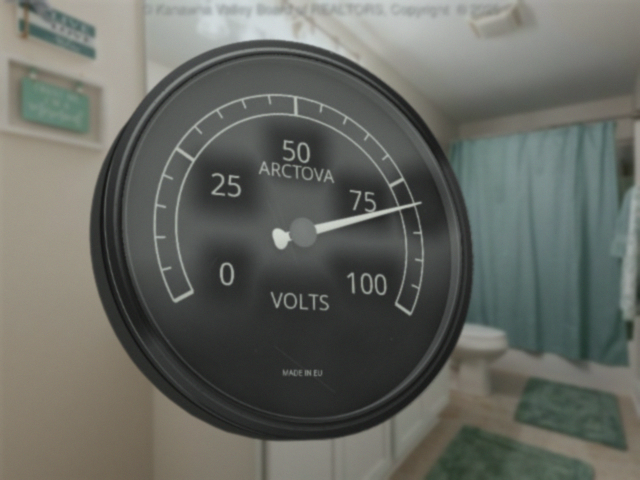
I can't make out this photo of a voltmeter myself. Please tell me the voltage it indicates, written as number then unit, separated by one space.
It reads 80 V
